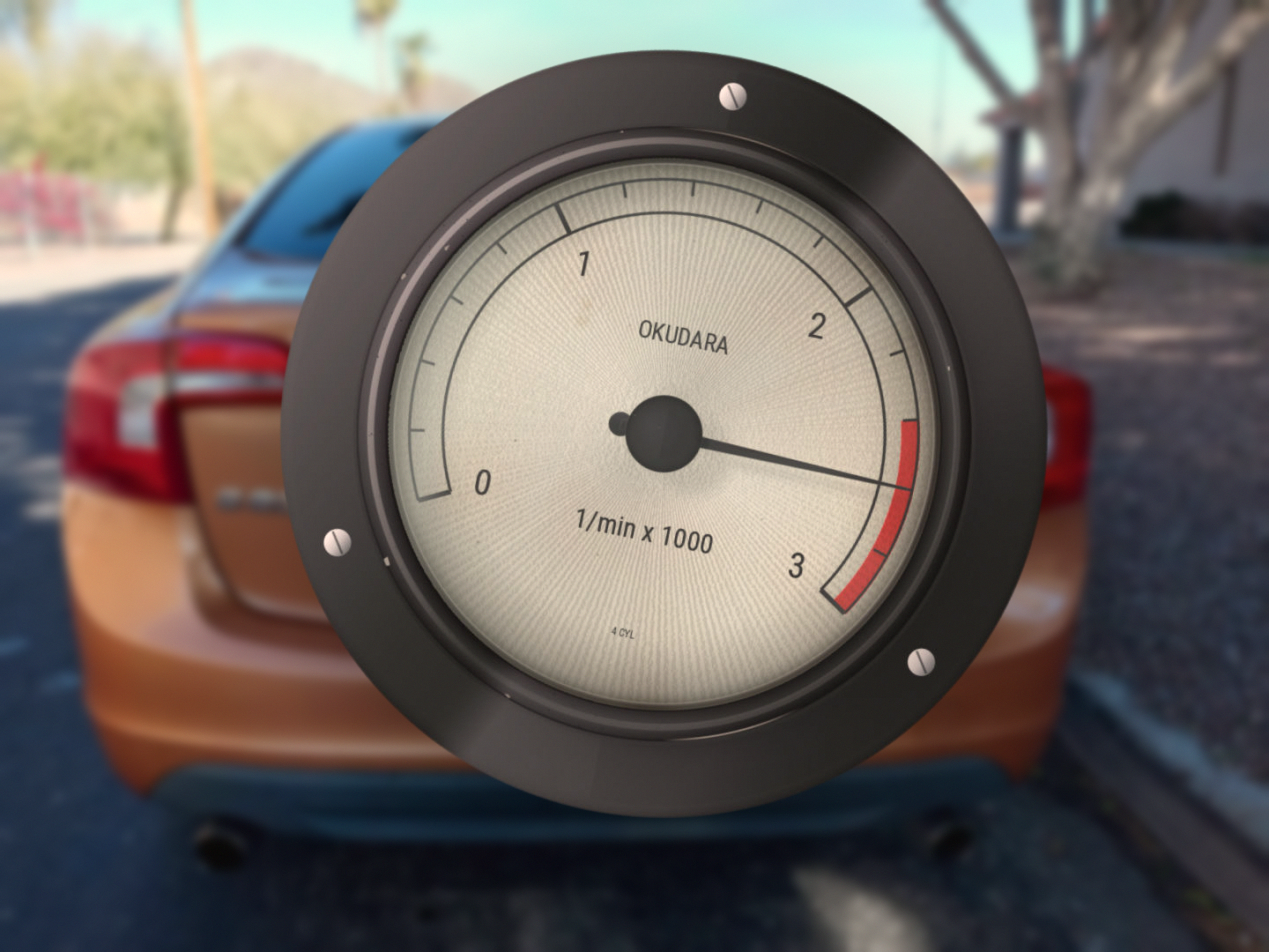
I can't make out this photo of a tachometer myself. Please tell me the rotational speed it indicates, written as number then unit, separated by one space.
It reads 2600 rpm
